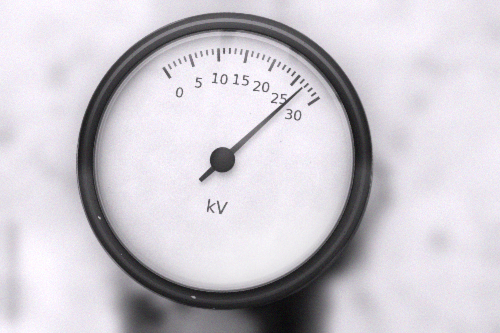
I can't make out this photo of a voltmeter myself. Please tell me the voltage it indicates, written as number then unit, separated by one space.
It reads 27 kV
